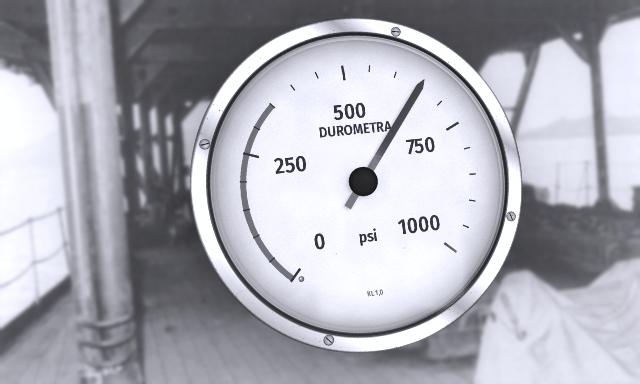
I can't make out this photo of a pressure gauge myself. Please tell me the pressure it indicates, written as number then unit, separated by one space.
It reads 650 psi
